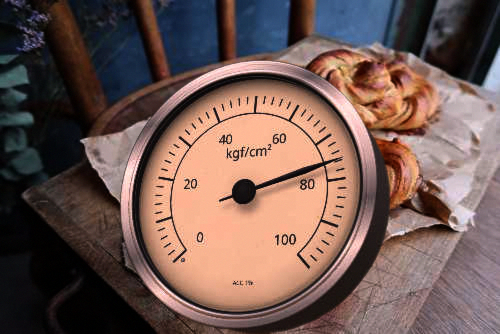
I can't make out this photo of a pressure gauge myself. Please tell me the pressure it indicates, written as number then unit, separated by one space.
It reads 76 kg/cm²
